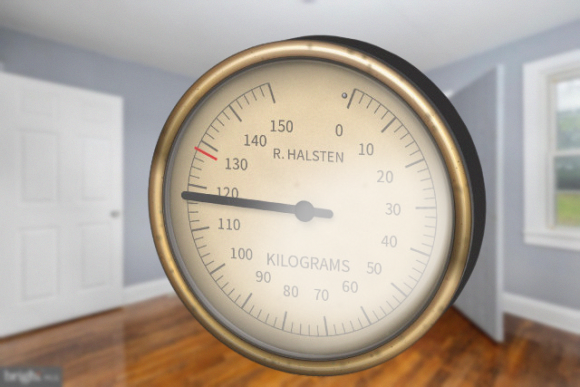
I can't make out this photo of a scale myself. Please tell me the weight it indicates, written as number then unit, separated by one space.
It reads 118 kg
